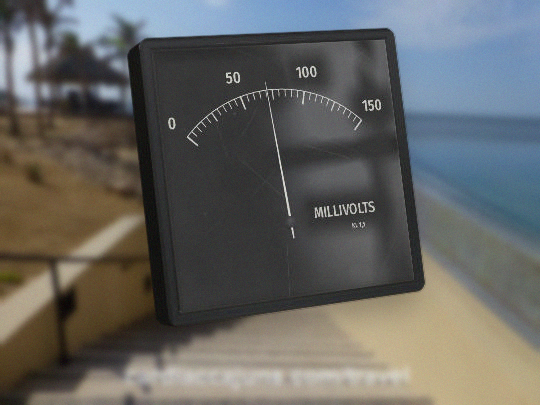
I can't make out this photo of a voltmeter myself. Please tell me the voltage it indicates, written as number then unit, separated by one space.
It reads 70 mV
